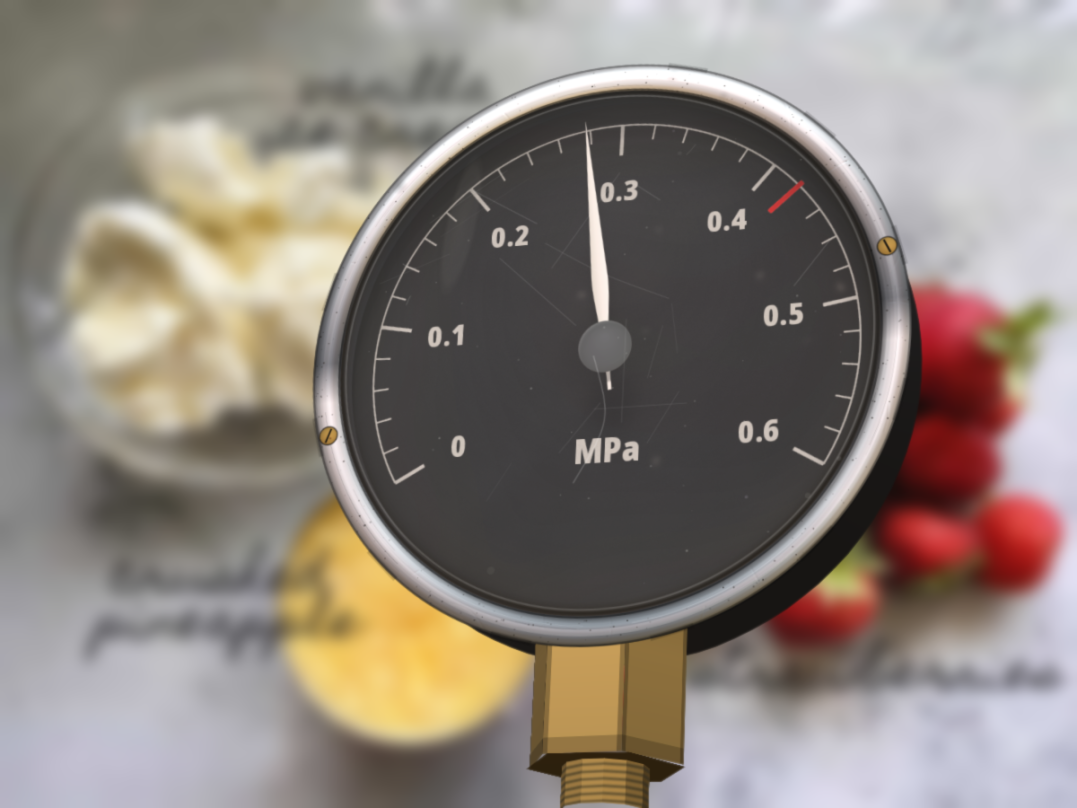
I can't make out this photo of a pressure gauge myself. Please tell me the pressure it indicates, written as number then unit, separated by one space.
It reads 0.28 MPa
